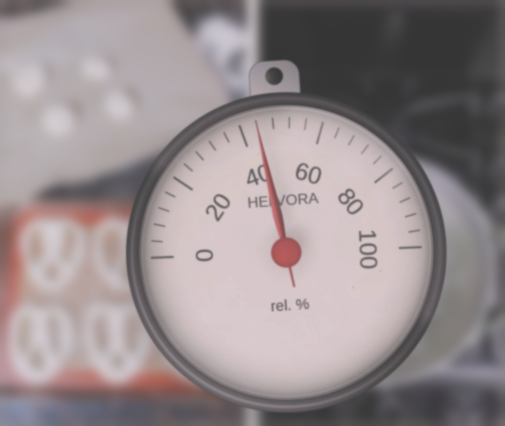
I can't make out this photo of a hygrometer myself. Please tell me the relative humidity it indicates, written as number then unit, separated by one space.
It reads 44 %
